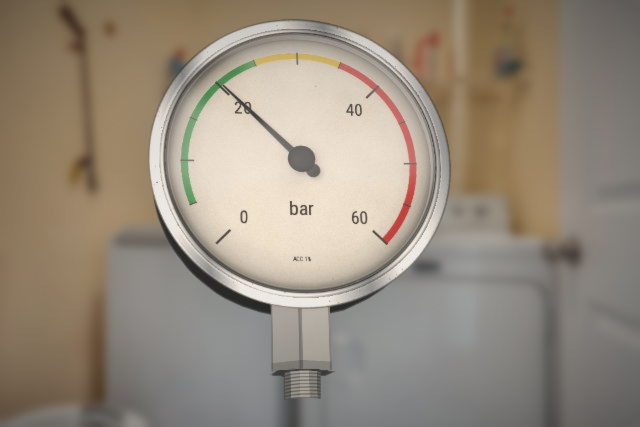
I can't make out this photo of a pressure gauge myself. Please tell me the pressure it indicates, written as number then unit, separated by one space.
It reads 20 bar
